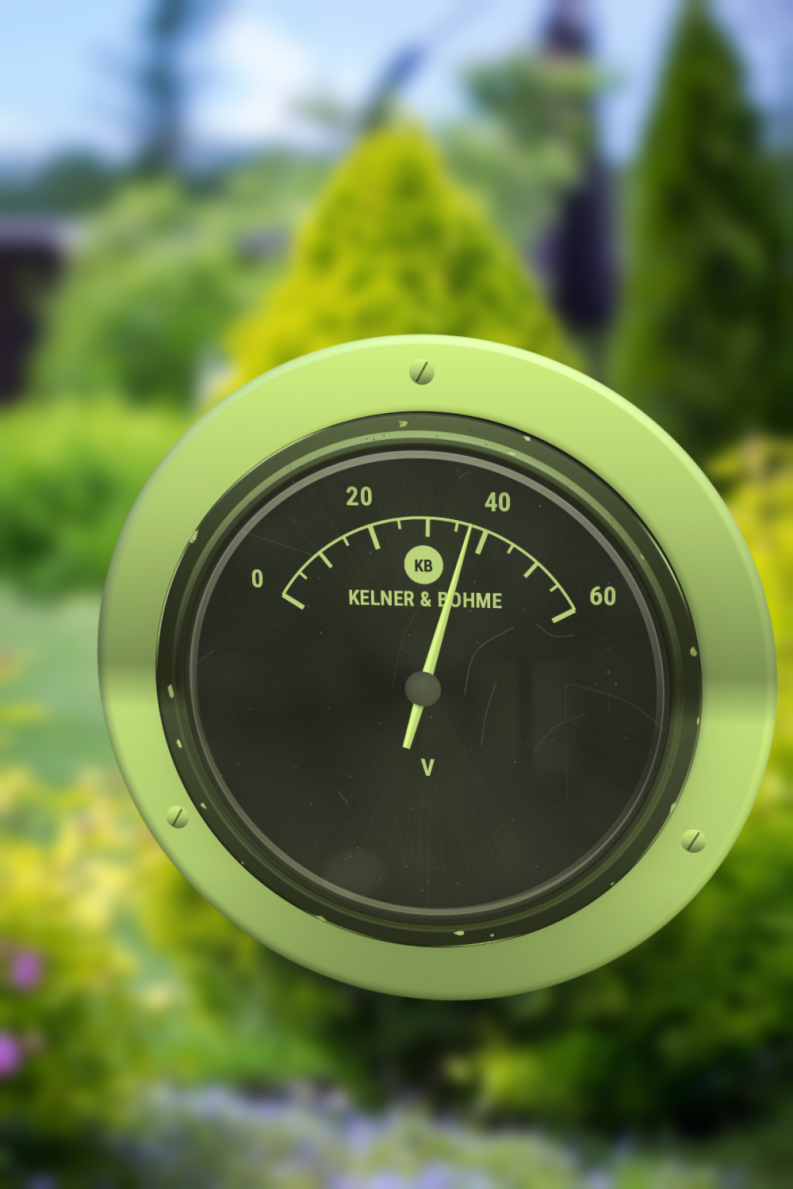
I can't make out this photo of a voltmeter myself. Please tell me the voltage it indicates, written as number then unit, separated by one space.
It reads 37.5 V
